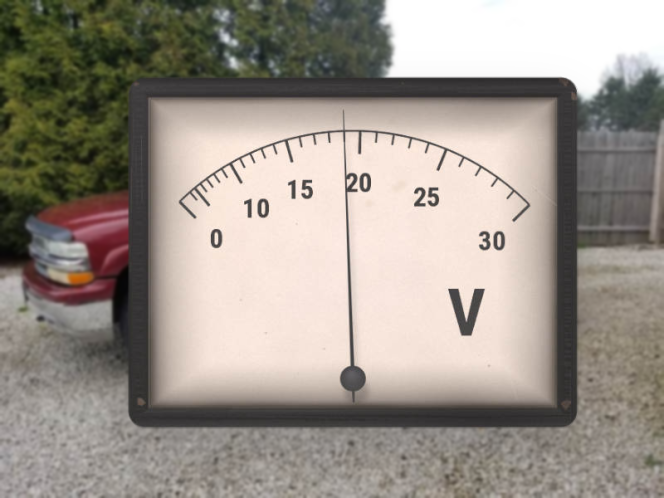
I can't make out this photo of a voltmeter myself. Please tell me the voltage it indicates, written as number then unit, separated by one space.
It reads 19 V
